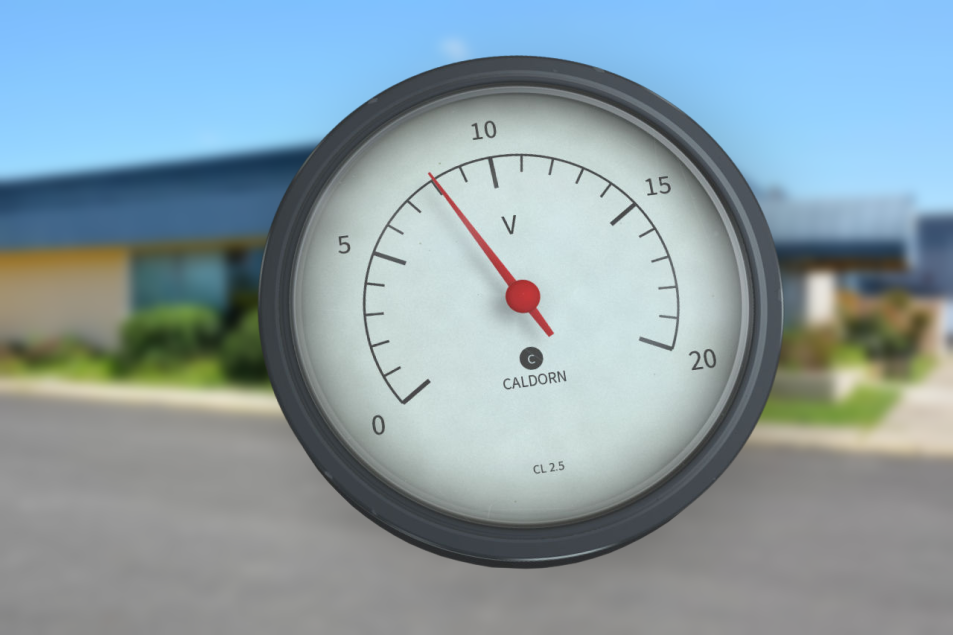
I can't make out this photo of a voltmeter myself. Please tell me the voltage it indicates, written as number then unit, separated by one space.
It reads 8 V
